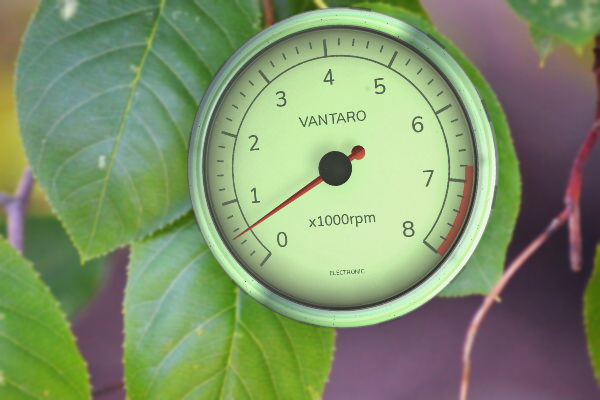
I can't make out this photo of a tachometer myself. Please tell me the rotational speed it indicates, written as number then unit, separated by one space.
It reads 500 rpm
